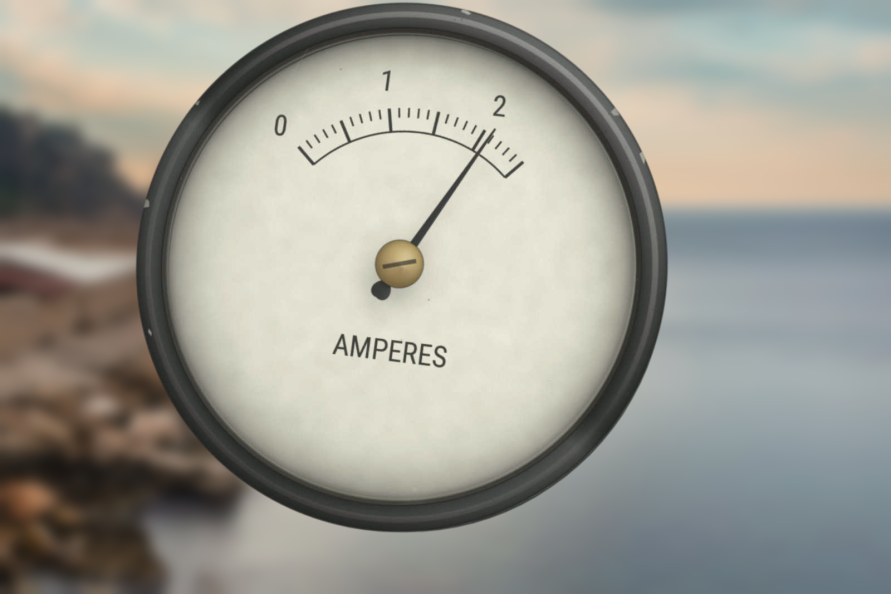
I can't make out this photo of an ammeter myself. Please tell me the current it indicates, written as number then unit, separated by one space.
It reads 2.1 A
